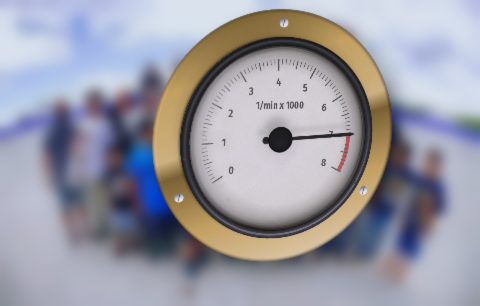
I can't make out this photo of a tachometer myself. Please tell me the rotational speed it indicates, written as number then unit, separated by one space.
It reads 7000 rpm
